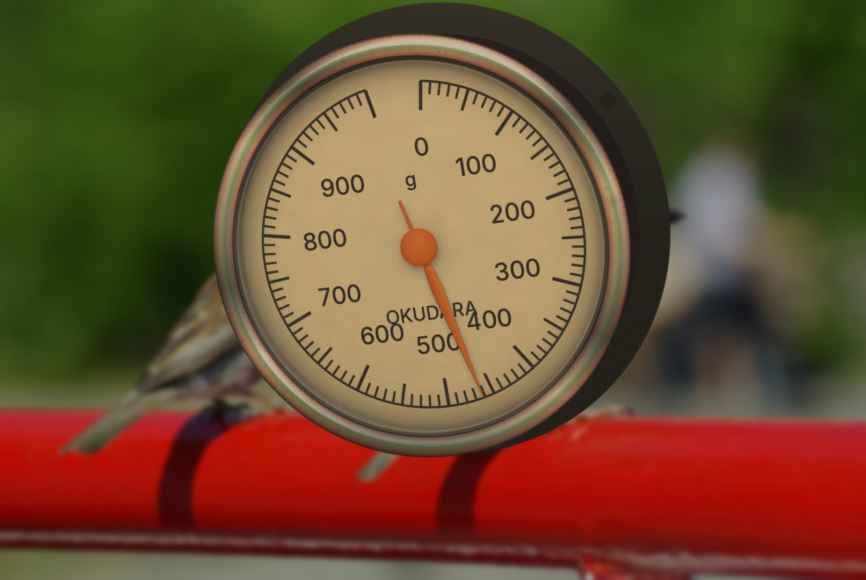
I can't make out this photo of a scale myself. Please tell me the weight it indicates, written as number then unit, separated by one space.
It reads 460 g
